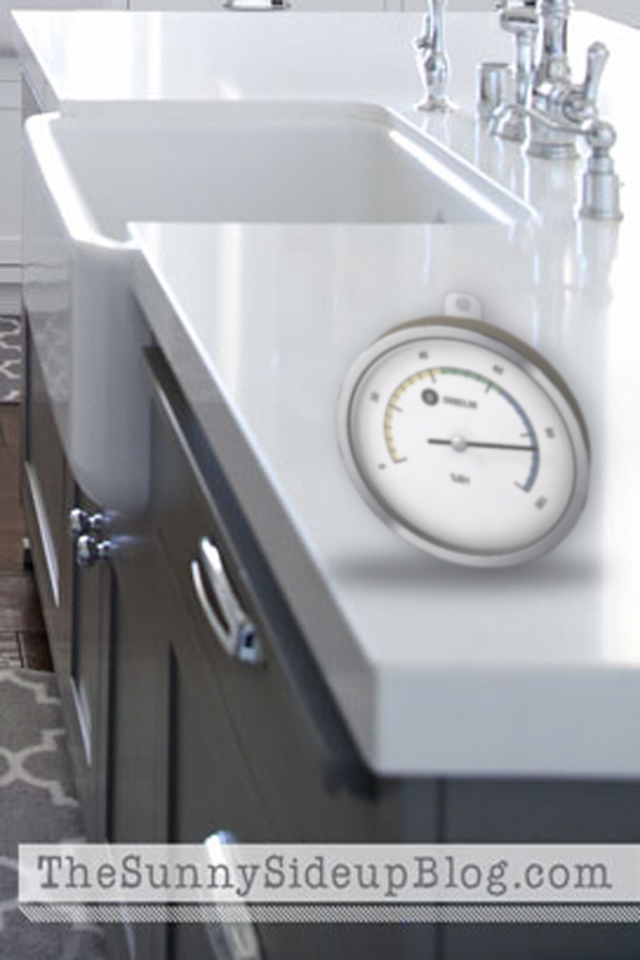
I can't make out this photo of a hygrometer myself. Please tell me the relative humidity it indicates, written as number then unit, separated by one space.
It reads 84 %
